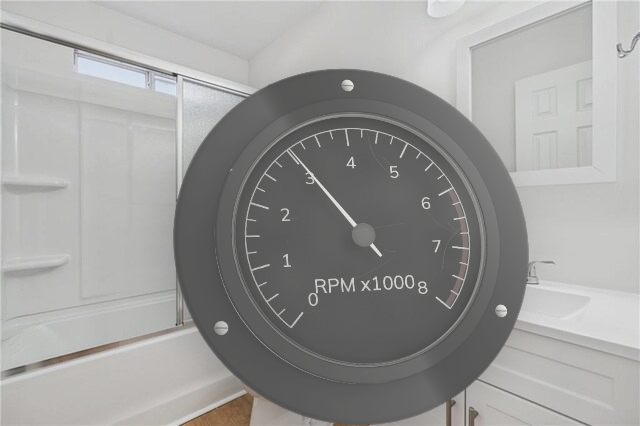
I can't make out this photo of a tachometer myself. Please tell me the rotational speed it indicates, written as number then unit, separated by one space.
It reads 3000 rpm
